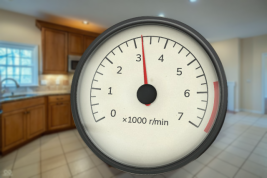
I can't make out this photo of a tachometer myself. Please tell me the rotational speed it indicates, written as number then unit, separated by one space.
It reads 3250 rpm
